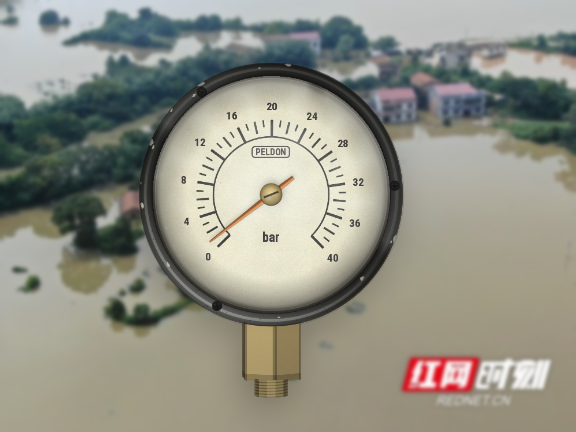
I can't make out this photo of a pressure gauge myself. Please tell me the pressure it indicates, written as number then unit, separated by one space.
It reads 1 bar
